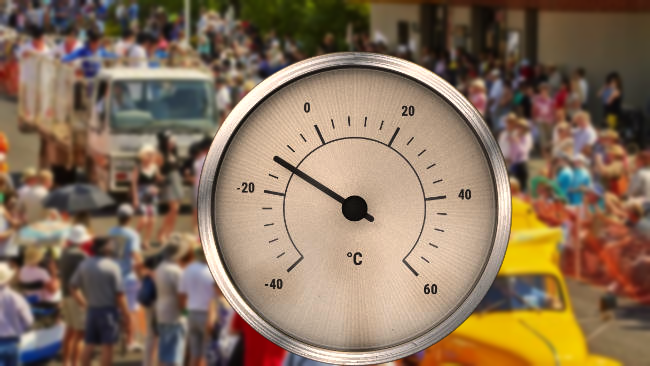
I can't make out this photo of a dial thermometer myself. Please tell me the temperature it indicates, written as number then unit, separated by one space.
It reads -12 °C
